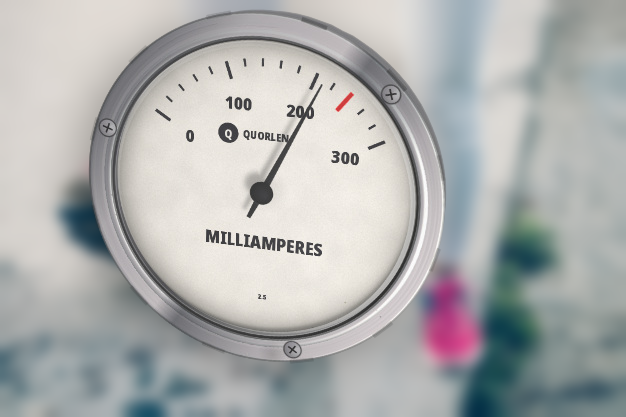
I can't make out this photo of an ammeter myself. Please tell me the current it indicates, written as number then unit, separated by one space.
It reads 210 mA
